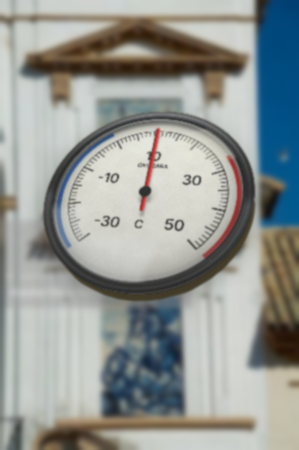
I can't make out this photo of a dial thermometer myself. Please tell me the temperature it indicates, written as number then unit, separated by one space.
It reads 10 °C
